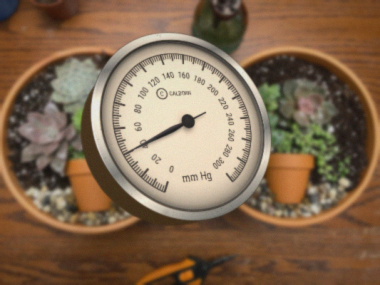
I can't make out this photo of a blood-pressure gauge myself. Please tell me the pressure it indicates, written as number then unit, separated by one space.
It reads 40 mmHg
